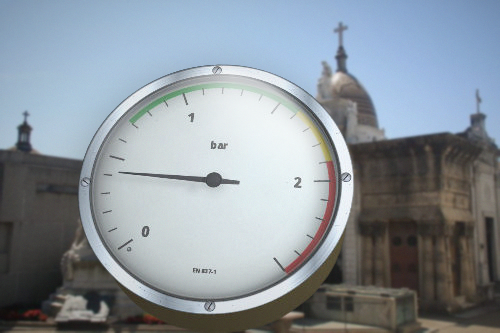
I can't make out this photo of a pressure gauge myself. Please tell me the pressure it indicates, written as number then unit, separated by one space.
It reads 0.4 bar
